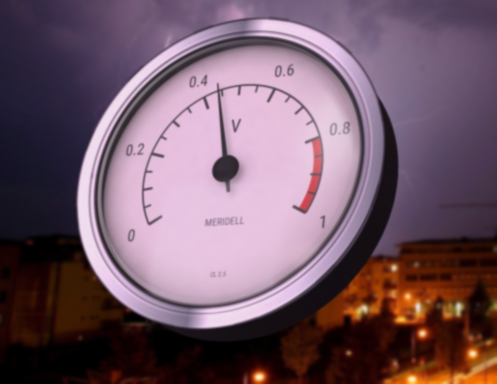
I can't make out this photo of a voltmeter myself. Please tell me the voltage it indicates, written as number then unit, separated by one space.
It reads 0.45 V
